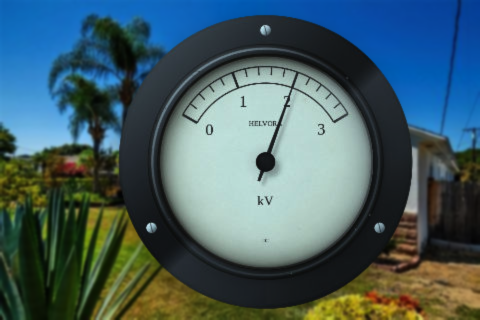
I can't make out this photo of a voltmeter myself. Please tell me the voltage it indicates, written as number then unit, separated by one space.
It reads 2 kV
